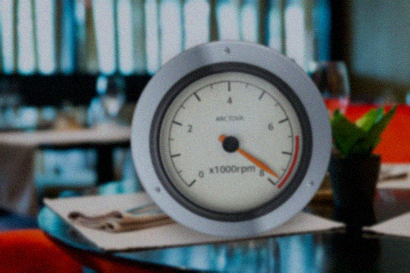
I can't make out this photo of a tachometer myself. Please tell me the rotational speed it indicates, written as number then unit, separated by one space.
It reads 7750 rpm
